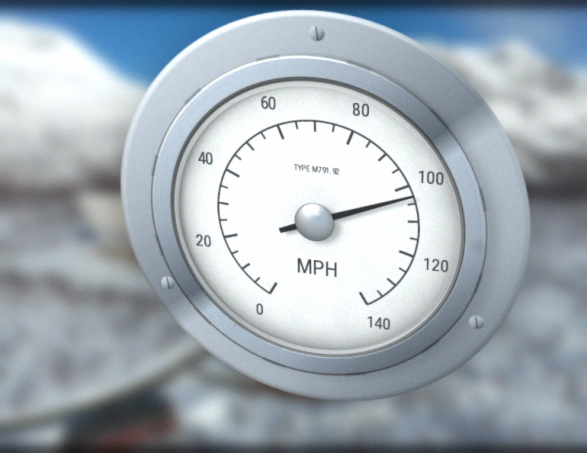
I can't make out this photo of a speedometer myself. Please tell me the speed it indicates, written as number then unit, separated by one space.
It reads 102.5 mph
